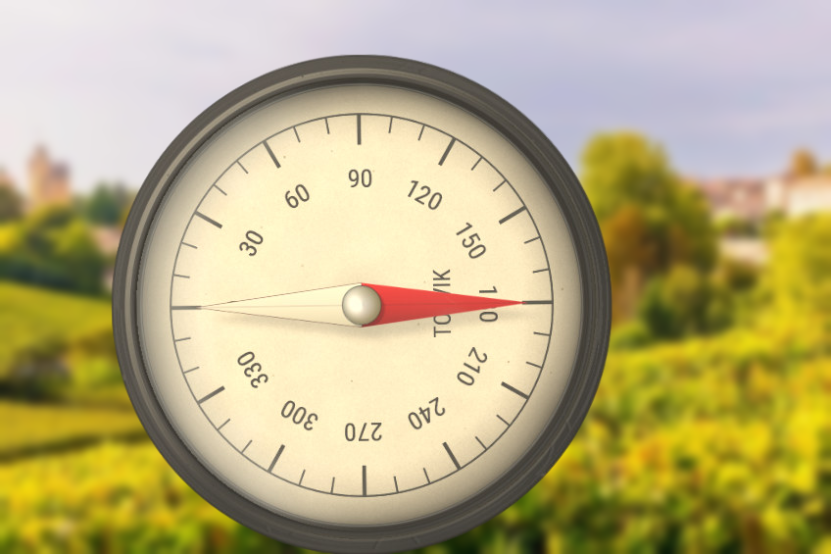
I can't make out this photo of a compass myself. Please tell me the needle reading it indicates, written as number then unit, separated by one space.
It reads 180 °
